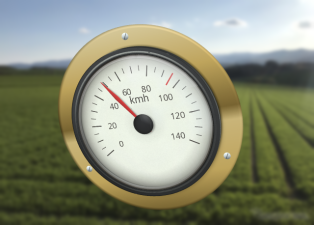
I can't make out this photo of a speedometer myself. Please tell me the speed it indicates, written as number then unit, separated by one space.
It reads 50 km/h
